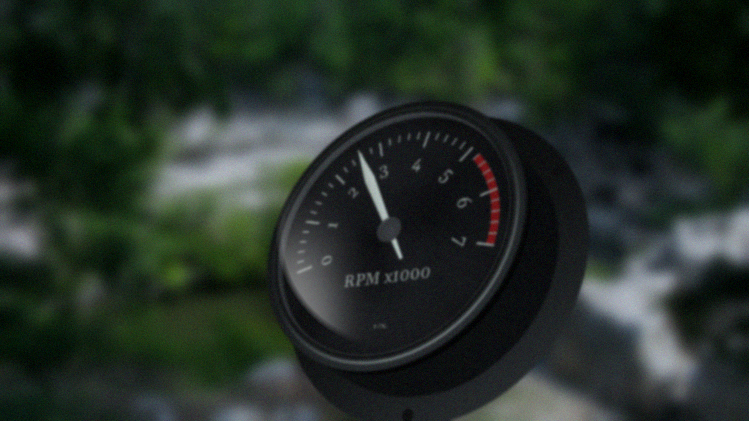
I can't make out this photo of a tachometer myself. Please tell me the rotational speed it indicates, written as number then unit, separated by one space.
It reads 2600 rpm
